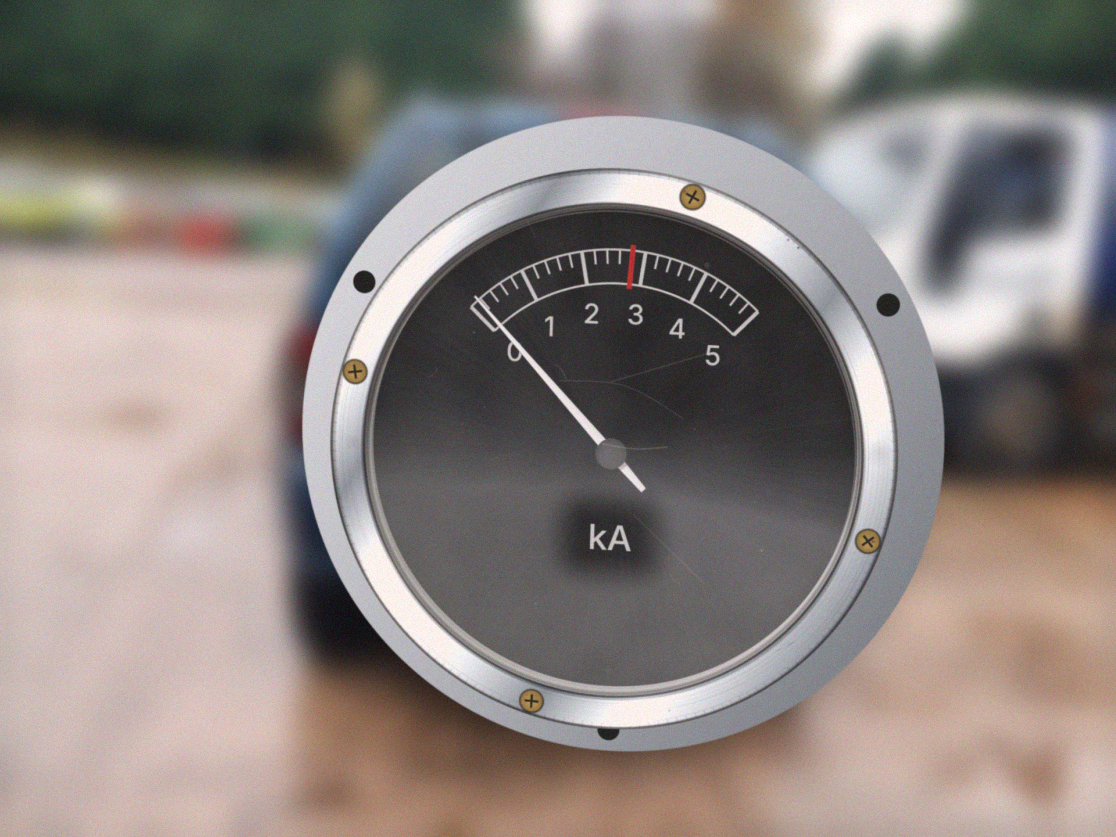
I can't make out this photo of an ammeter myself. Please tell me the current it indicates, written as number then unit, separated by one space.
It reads 0.2 kA
